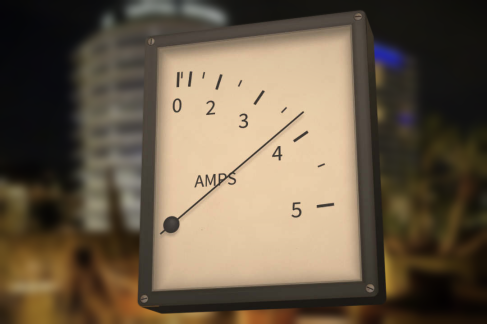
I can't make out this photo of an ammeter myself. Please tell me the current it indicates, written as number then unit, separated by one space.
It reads 3.75 A
